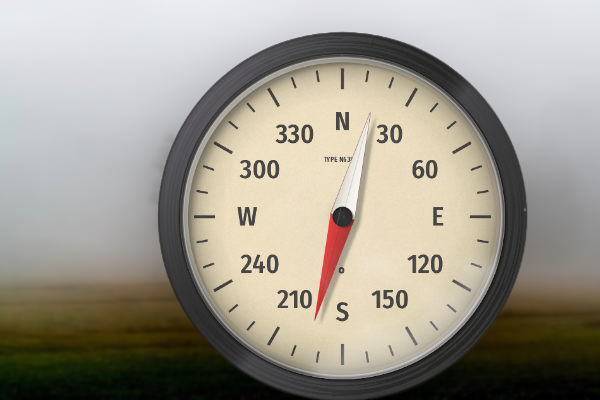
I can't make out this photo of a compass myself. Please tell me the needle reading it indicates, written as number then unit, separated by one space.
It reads 195 °
